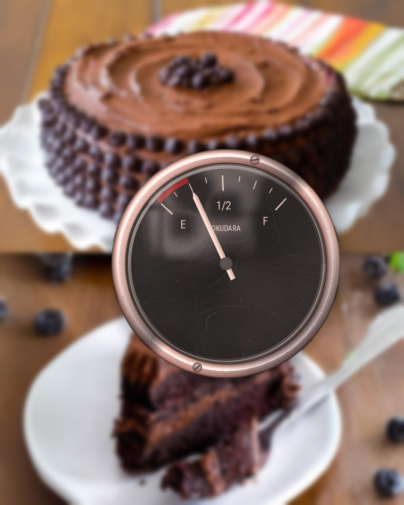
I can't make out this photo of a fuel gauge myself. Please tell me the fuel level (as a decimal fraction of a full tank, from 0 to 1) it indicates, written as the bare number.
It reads 0.25
